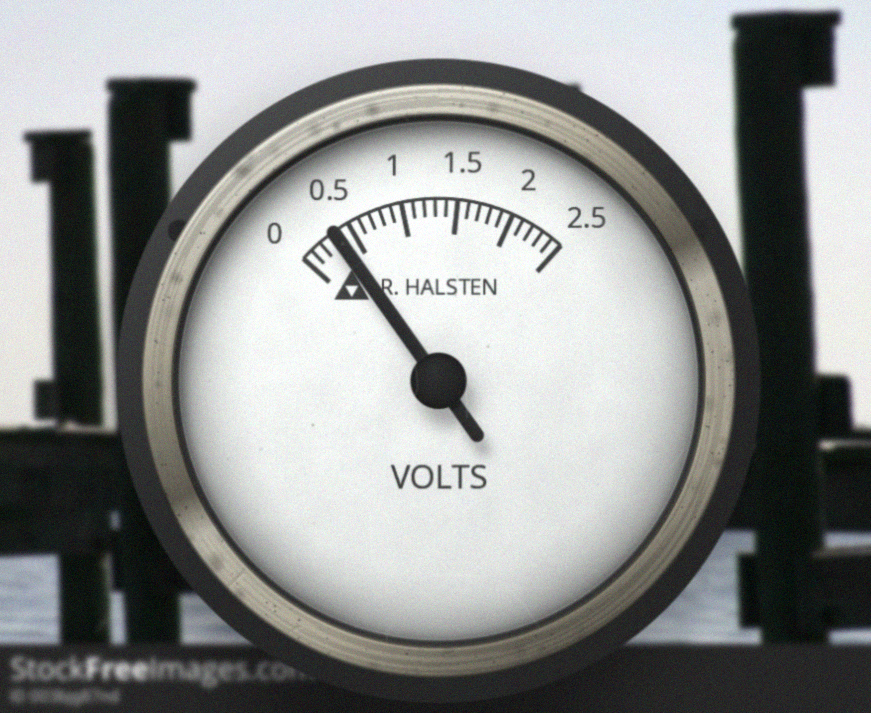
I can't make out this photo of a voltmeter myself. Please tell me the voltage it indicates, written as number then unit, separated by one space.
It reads 0.35 V
